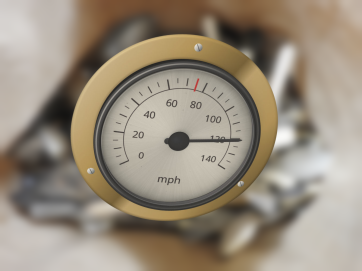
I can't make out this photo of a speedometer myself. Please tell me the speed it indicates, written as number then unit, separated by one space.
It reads 120 mph
